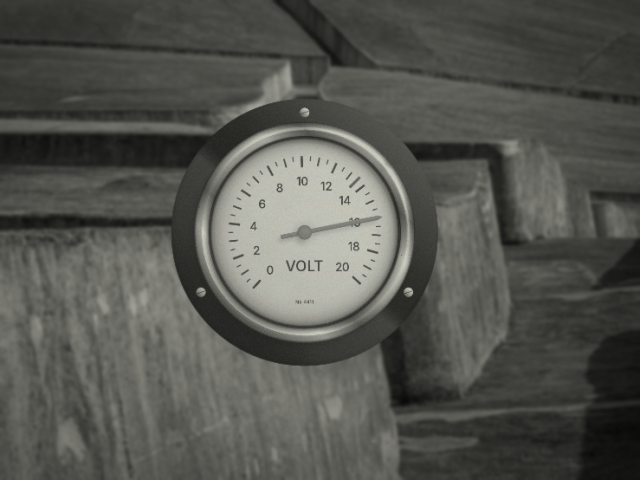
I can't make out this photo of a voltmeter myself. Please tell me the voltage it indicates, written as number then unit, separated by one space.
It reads 16 V
